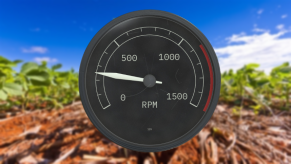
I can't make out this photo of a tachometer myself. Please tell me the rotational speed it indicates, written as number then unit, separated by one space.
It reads 250 rpm
